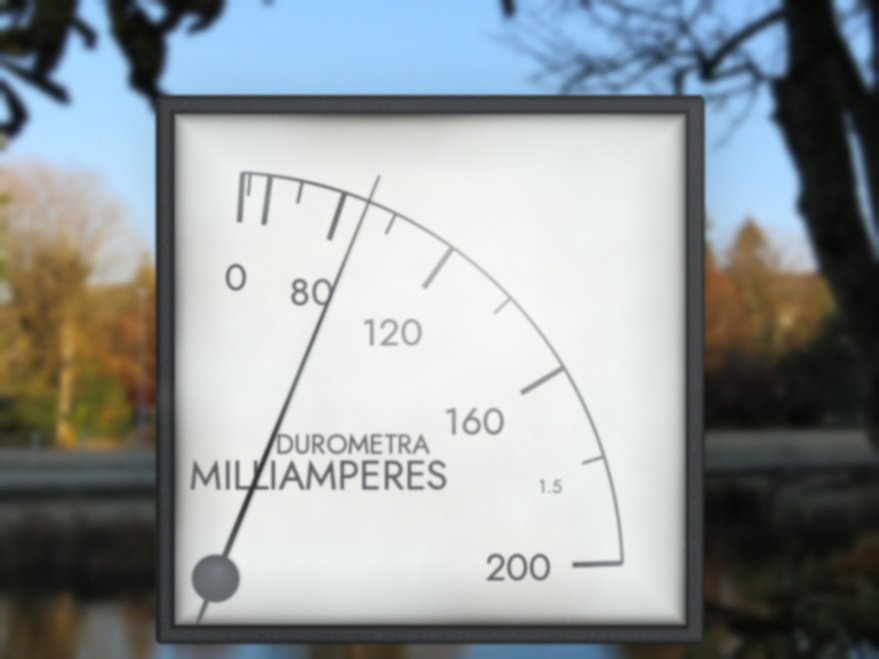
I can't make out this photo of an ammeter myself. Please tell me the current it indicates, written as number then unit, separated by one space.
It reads 90 mA
